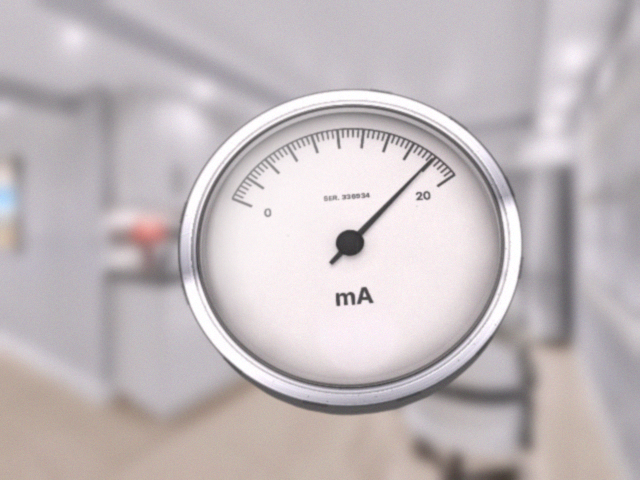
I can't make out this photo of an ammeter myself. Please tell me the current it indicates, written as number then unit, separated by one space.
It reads 18 mA
